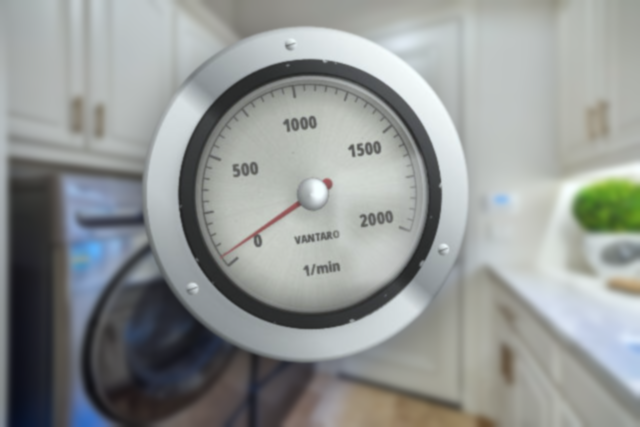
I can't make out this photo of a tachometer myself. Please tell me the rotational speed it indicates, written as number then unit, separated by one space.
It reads 50 rpm
